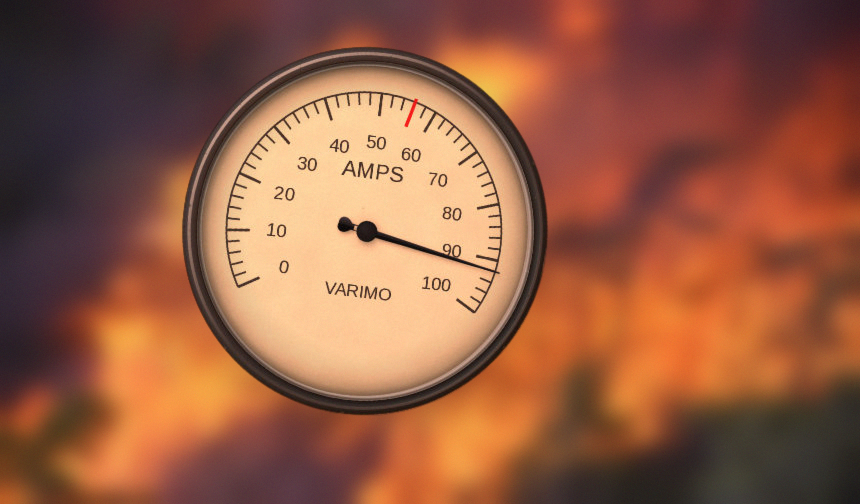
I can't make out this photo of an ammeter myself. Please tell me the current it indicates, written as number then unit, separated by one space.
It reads 92 A
